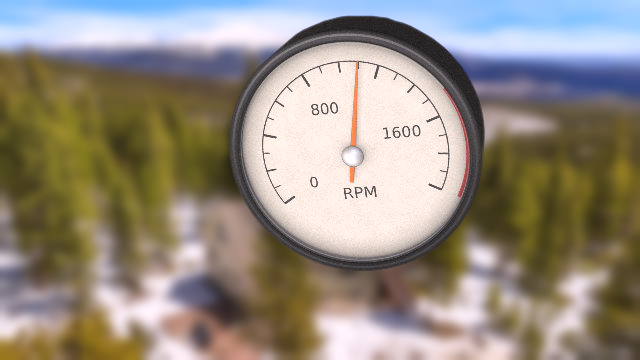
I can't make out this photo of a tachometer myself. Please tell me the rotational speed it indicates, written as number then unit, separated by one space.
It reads 1100 rpm
